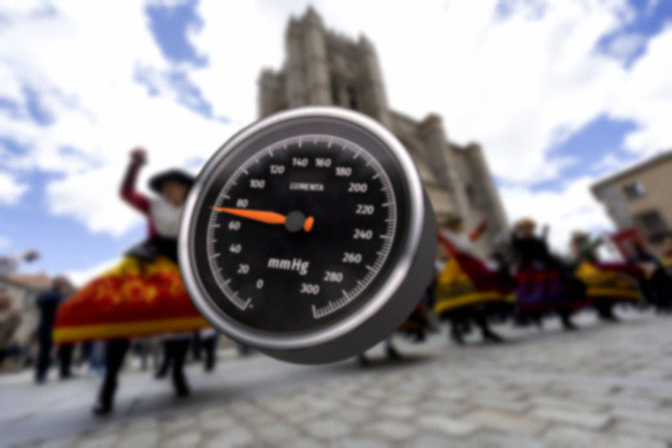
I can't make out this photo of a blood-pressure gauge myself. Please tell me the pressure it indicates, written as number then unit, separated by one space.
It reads 70 mmHg
